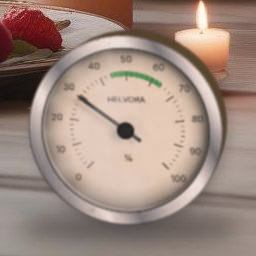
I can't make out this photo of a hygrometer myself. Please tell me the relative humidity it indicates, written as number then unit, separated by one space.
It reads 30 %
